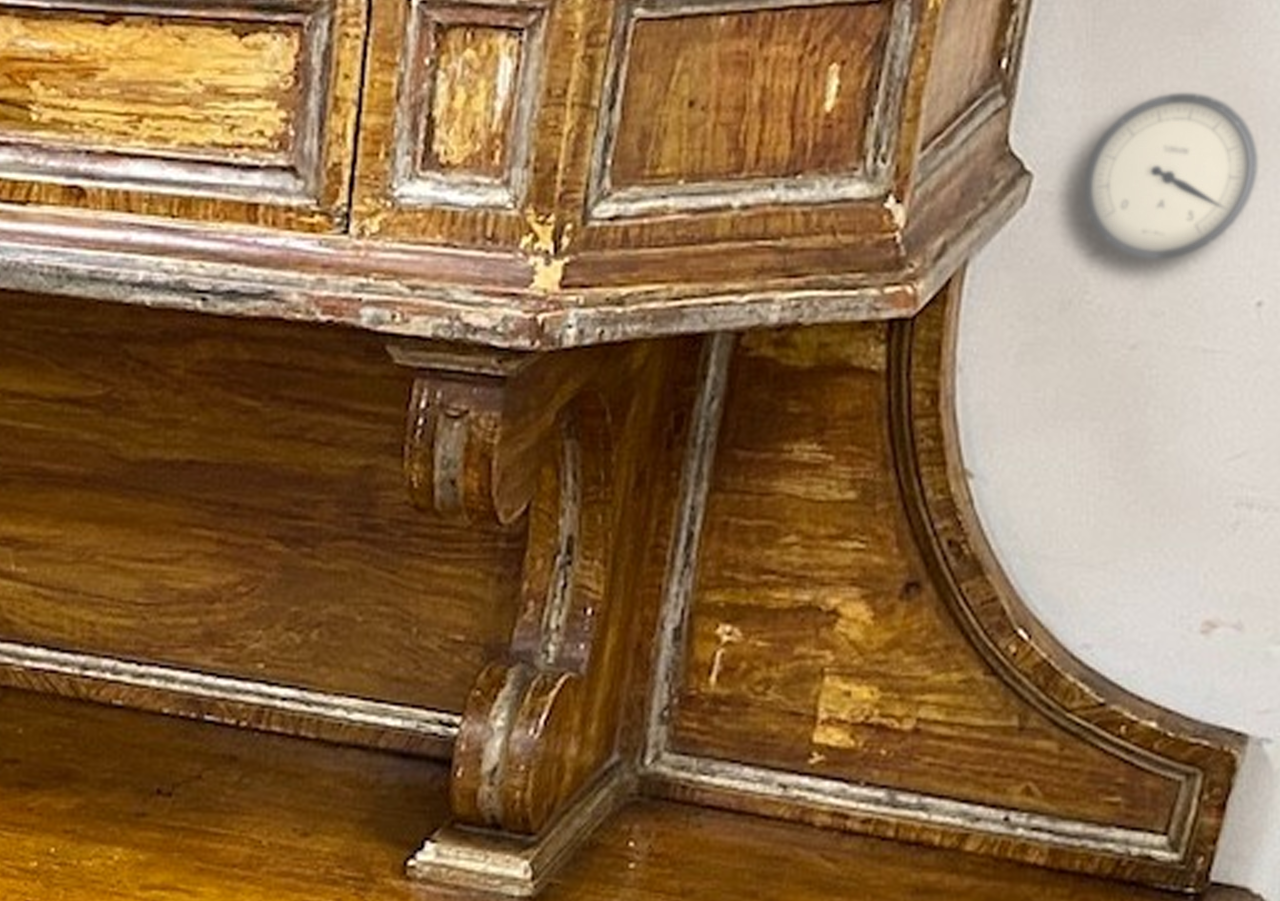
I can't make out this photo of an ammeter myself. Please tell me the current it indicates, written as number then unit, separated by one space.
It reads 4.5 A
